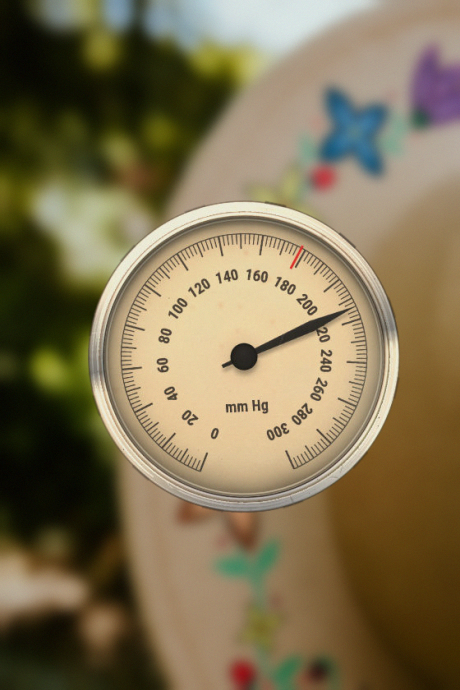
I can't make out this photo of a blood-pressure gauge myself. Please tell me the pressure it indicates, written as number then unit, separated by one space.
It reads 214 mmHg
